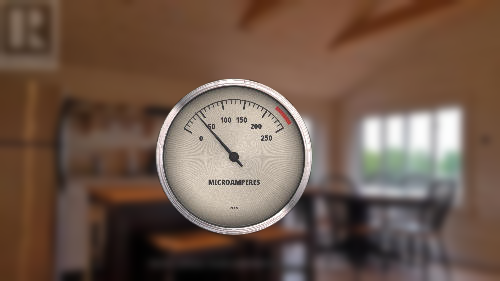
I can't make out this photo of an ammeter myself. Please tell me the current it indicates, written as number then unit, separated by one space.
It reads 40 µA
